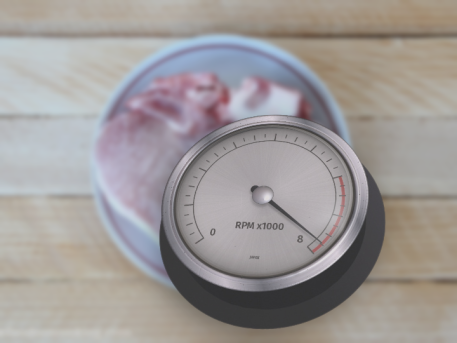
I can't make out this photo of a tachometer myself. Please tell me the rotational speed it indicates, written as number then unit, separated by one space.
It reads 7750 rpm
